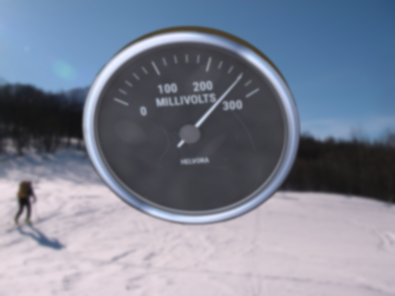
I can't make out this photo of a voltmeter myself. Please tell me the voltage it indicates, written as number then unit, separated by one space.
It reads 260 mV
